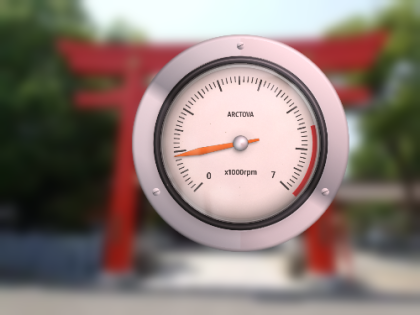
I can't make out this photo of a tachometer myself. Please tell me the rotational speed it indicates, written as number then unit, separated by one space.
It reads 900 rpm
